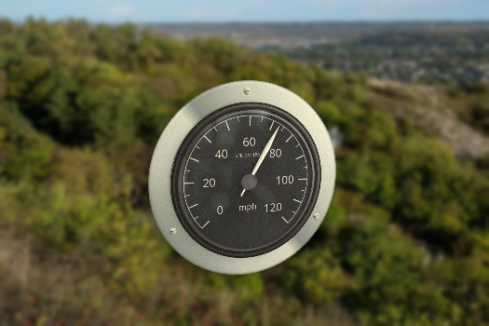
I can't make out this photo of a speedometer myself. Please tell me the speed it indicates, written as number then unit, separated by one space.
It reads 72.5 mph
